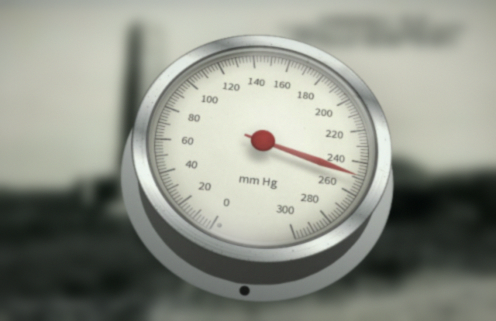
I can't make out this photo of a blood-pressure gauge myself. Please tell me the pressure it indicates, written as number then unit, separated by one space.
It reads 250 mmHg
